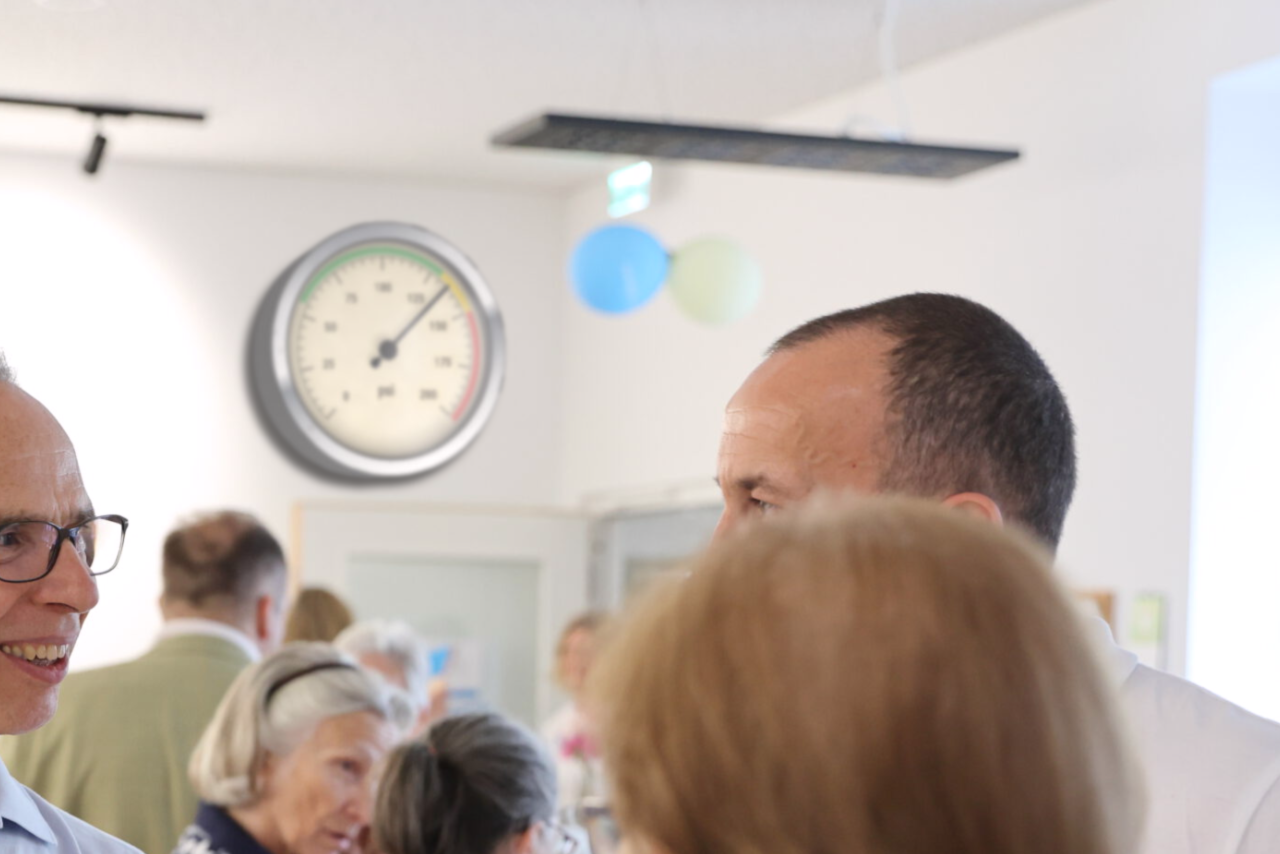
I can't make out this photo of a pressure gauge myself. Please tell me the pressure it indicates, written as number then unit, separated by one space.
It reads 135 psi
